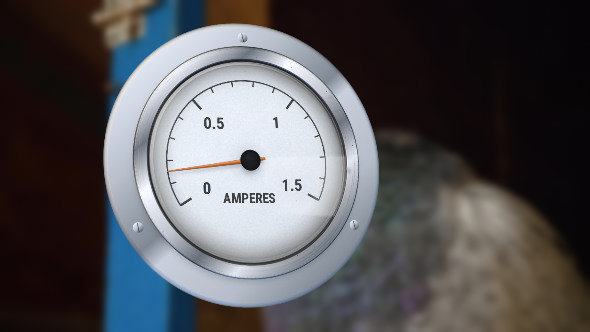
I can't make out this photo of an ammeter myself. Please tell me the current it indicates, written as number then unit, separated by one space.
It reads 0.15 A
